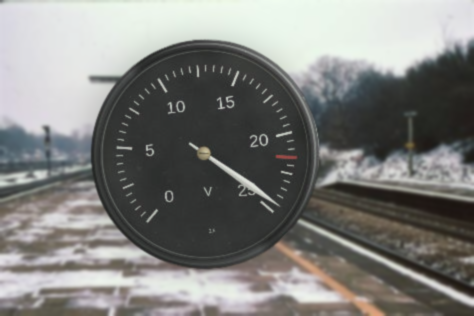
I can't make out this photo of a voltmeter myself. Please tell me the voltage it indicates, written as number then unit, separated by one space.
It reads 24.5 V
